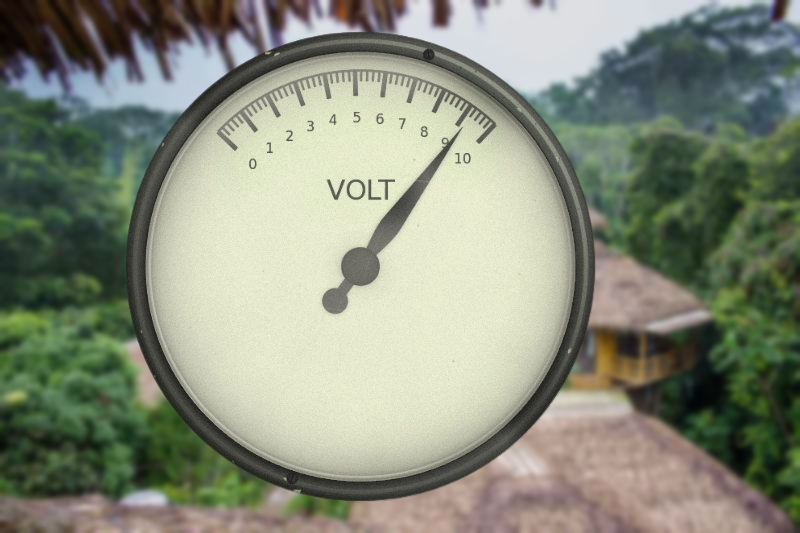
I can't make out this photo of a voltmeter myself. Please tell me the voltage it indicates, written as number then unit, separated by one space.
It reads 9.2 V
